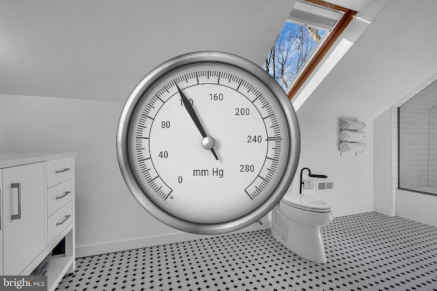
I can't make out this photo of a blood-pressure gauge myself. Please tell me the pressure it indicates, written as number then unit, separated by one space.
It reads 120 mmHg
